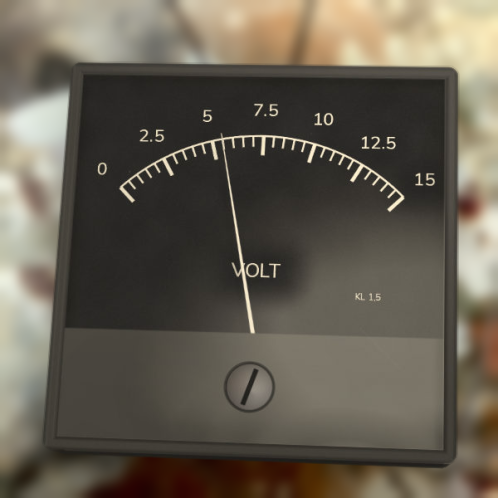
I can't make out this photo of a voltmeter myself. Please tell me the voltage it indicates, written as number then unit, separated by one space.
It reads 5.5 V
